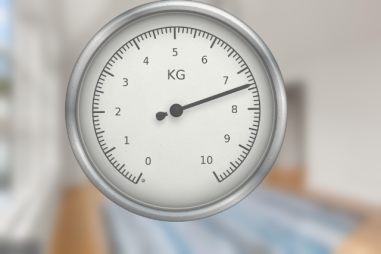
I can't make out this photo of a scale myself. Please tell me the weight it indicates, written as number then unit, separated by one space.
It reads 7.4 kg
